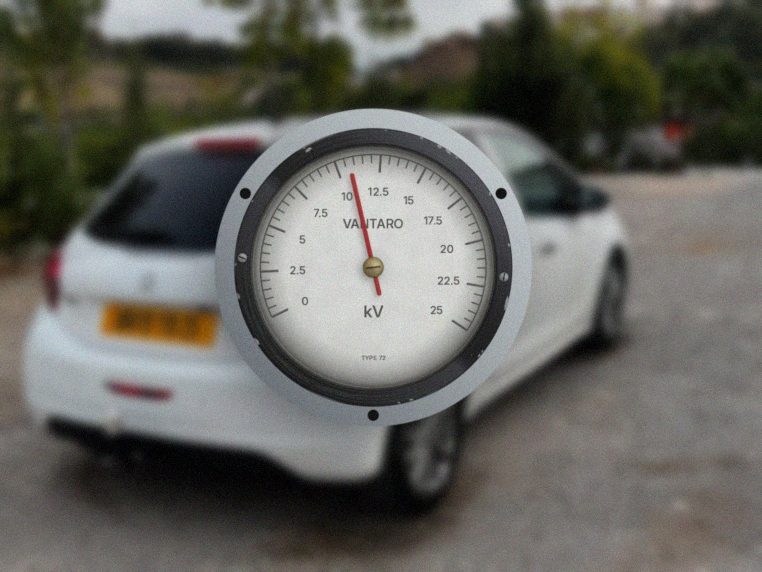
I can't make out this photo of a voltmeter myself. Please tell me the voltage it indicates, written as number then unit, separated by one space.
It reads 10.75 kV
